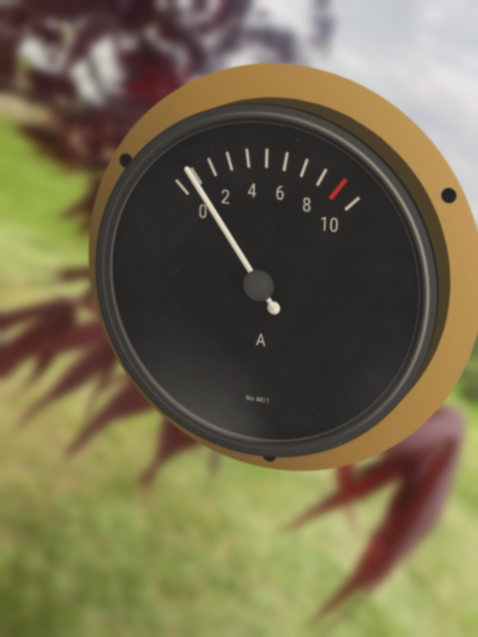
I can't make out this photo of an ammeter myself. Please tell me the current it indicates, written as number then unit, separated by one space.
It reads 1 A
